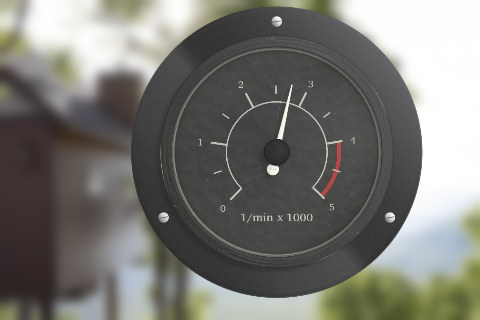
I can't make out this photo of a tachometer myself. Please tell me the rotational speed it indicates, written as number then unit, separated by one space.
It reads 2750 rpm
